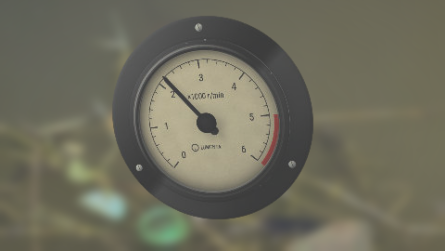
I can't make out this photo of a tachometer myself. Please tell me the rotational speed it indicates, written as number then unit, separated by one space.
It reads 2200 rpm
